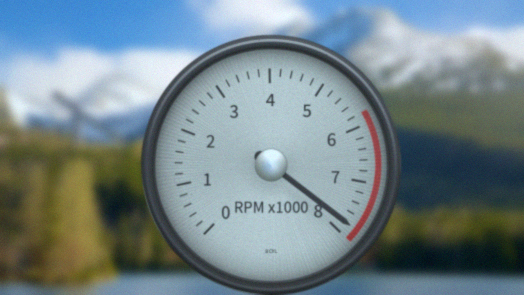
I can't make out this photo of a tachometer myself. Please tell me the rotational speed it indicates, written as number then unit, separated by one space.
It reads 7800 rpm
